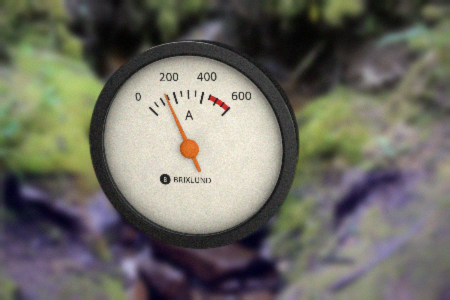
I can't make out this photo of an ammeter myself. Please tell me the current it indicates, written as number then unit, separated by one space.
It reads 150 A
